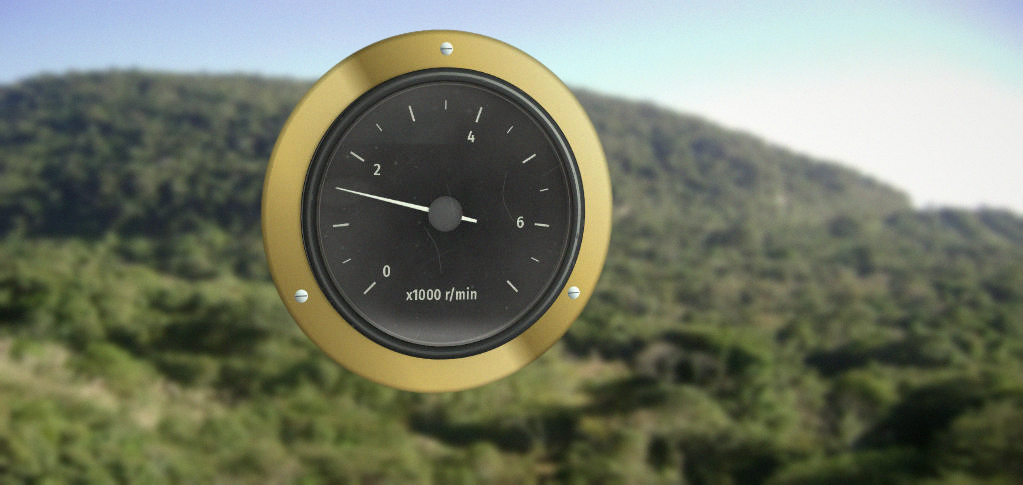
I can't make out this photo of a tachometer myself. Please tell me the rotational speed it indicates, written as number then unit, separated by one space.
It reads 1500 rpm
